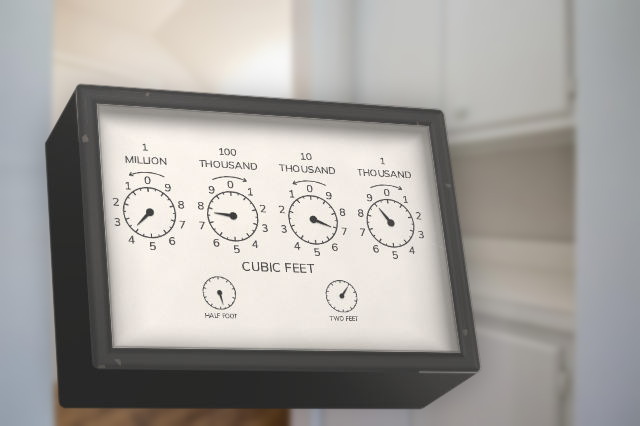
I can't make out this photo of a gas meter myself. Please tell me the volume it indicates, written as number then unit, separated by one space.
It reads 376900 ft³
